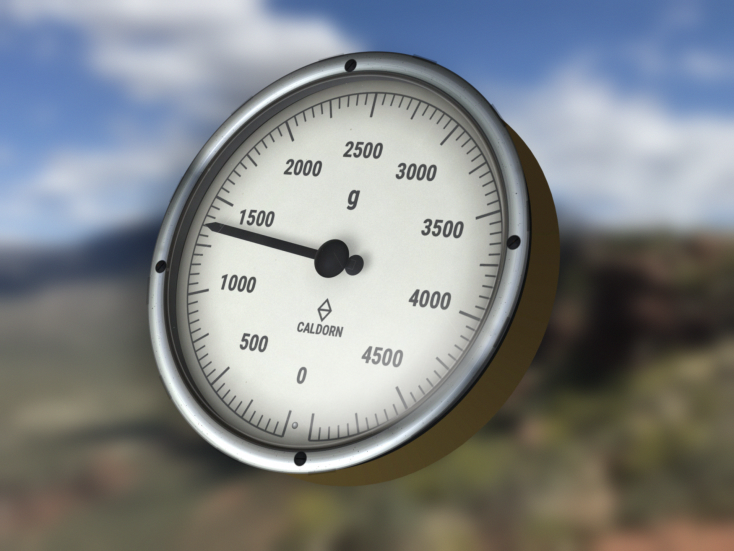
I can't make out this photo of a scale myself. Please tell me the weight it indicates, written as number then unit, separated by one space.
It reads 1350 g
